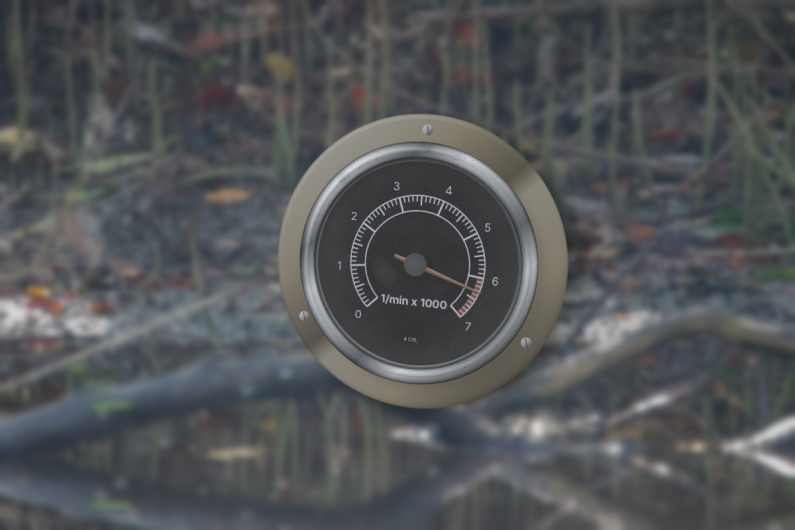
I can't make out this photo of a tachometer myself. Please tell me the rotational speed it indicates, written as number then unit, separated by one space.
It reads 6300 rpm
